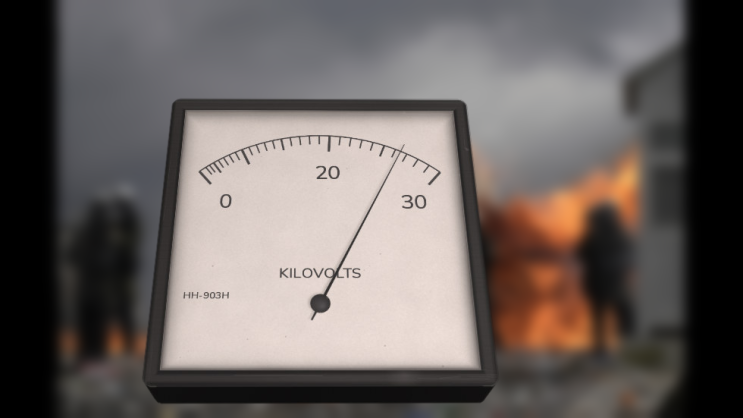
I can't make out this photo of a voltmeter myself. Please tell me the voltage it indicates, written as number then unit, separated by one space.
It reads 26.5 kV
